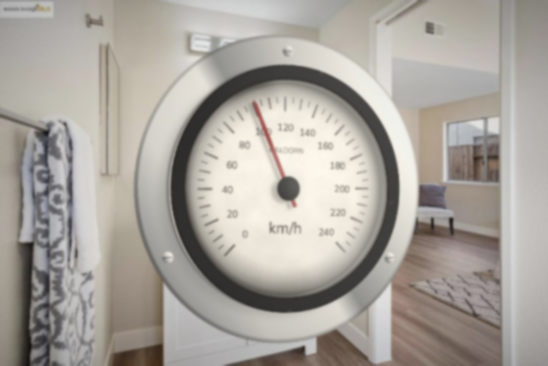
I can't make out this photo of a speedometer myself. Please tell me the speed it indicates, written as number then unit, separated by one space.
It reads 100 km/h
